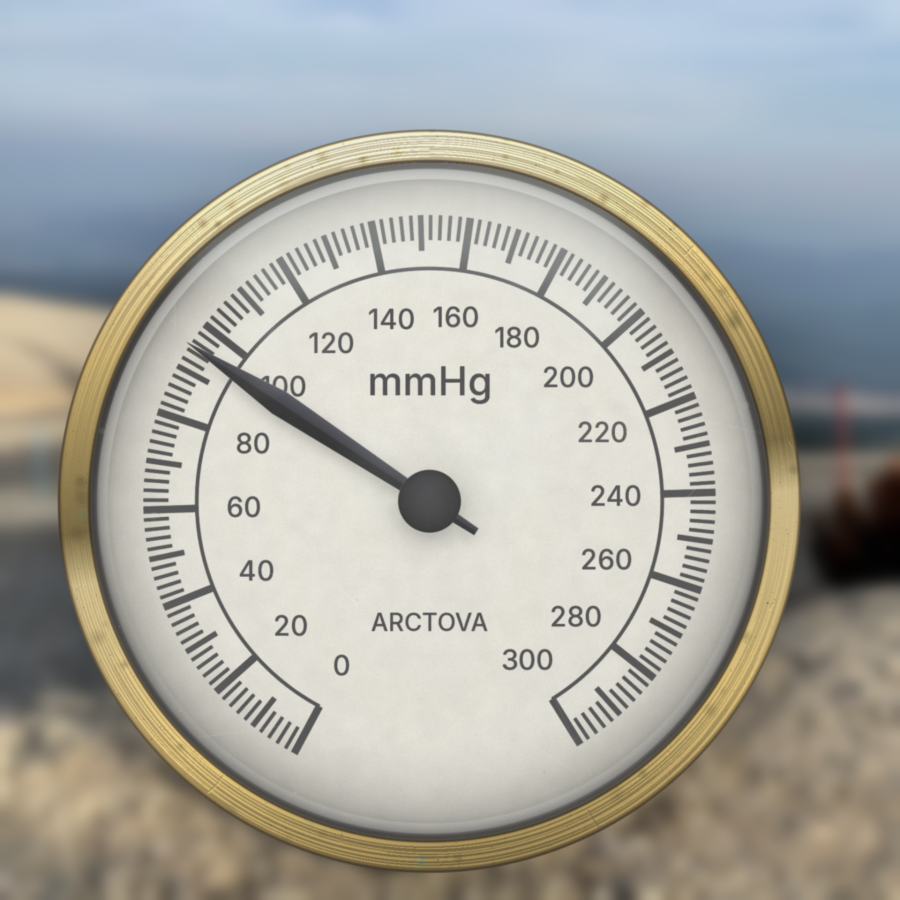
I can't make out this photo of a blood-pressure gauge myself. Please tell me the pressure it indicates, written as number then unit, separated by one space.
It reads 95 mmHg
